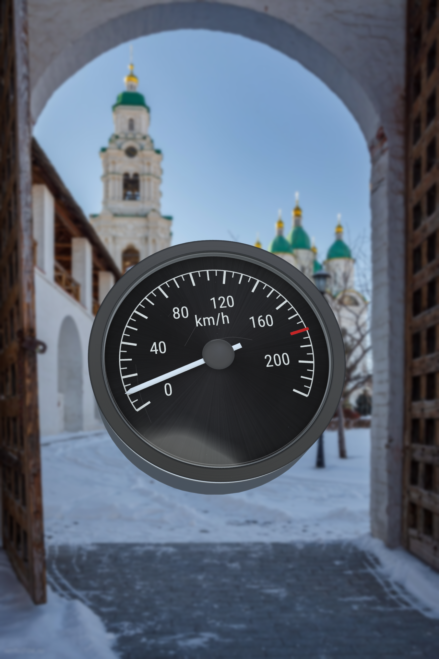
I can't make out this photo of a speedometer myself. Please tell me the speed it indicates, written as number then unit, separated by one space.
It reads 10 km/h
